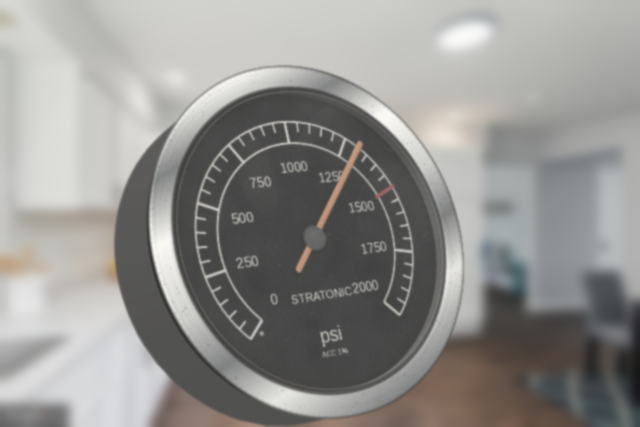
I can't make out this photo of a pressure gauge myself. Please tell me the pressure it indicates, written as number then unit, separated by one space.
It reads 1300 psi
